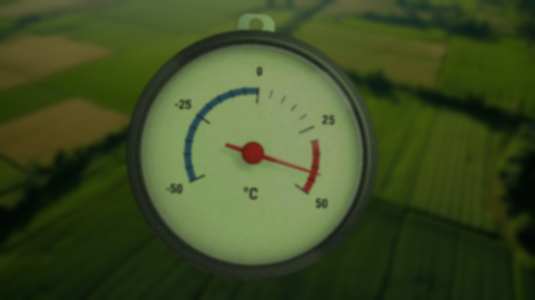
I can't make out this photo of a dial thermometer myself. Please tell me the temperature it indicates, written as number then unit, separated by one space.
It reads 42.5 °C
